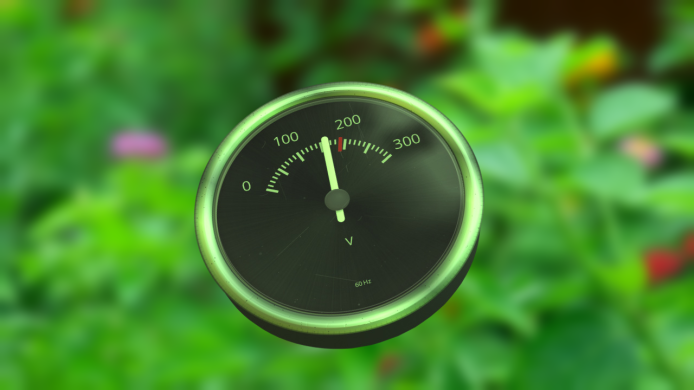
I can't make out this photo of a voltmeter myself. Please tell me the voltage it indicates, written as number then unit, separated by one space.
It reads 160 V
